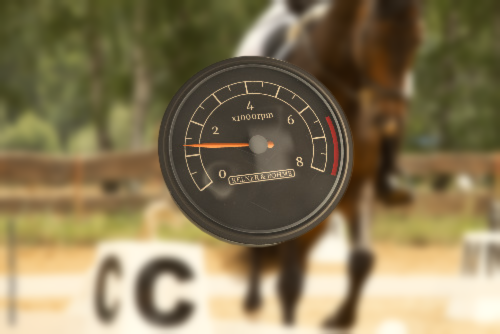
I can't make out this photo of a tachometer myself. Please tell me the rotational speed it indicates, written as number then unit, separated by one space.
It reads 1250 rpm
